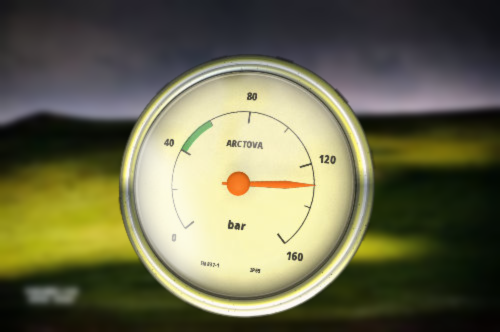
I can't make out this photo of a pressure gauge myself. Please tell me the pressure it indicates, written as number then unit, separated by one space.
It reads 130 bar
